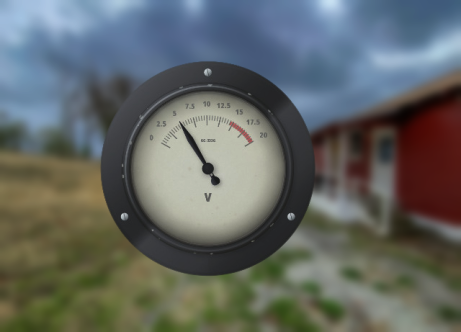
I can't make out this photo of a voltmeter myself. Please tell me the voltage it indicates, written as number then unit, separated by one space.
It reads 5 V
